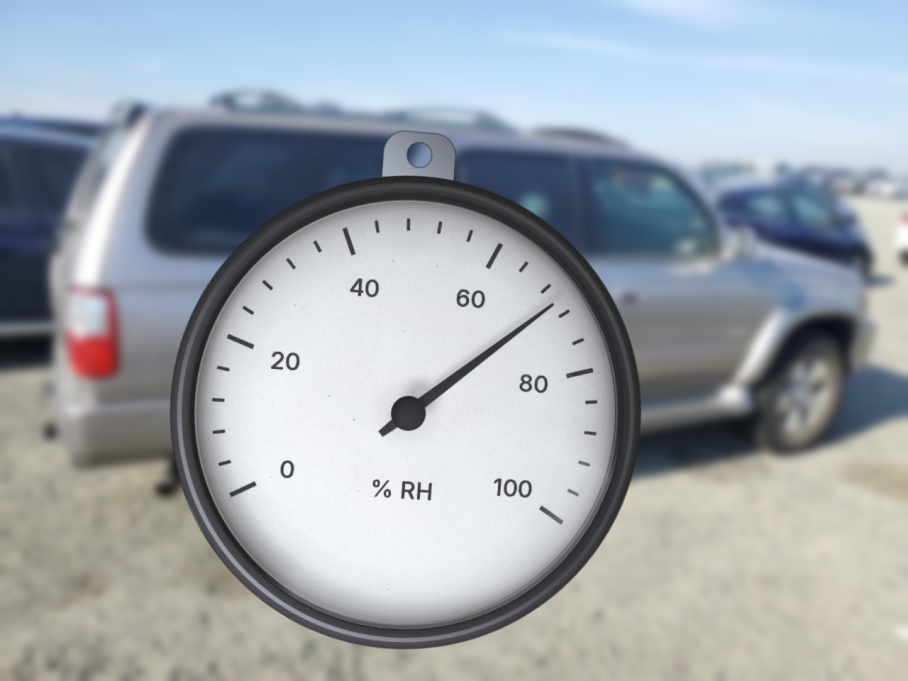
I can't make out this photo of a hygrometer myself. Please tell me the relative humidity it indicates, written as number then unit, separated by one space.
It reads 70 %
